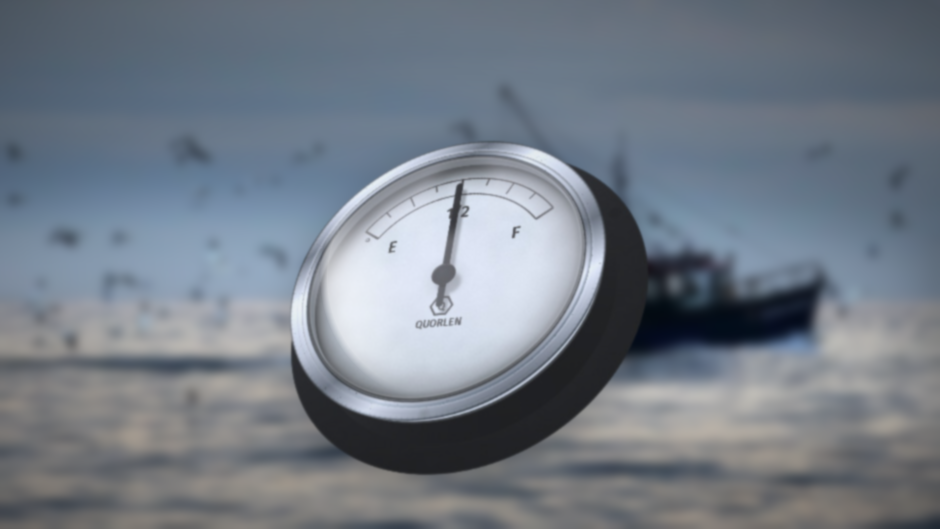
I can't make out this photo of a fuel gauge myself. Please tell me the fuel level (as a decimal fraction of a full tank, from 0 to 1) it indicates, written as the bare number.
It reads 0.5
